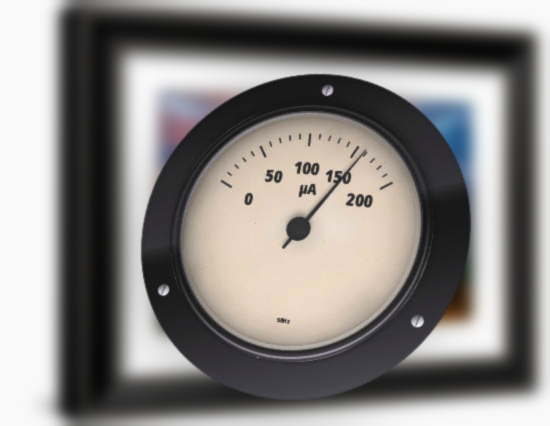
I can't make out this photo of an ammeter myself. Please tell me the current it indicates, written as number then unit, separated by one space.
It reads 160 µA
